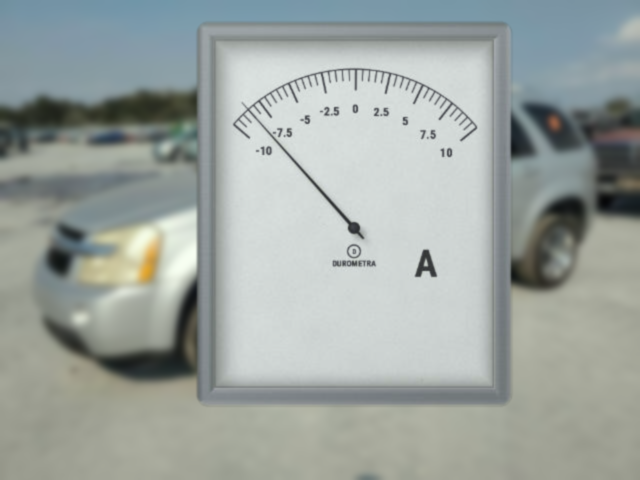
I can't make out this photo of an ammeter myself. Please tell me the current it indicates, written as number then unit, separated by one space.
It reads -8.5 A
